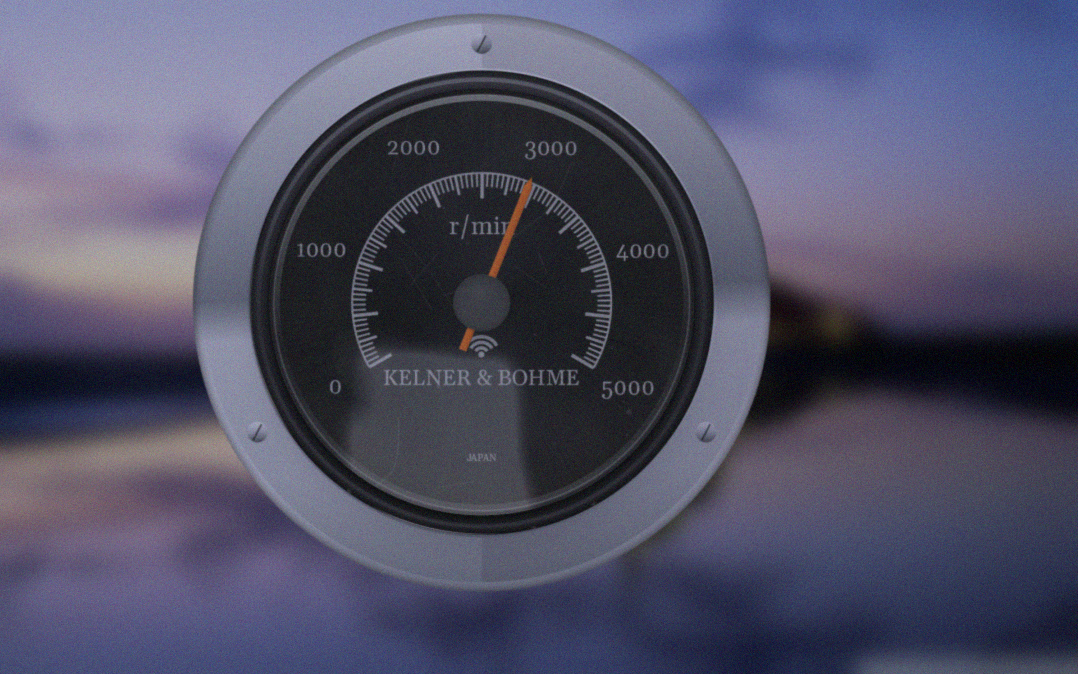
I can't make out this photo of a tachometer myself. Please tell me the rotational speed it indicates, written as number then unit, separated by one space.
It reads 2950 rpm
